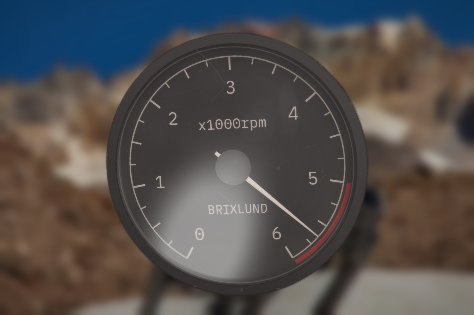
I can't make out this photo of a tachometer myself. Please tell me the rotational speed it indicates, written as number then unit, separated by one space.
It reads 5625 rpm
